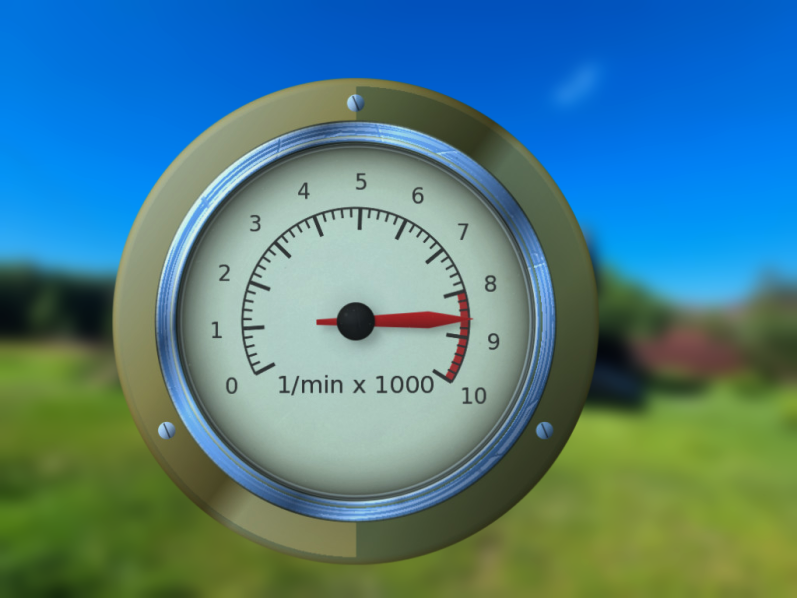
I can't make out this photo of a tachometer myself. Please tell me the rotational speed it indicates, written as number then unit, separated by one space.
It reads 8600 rpm
